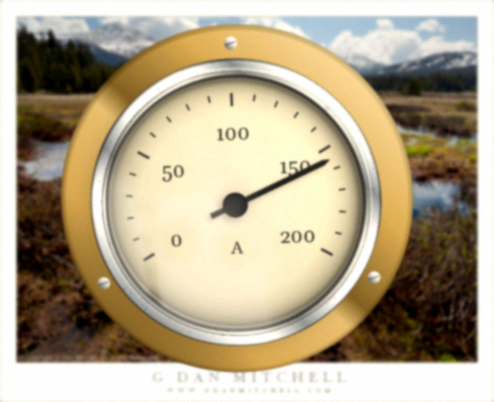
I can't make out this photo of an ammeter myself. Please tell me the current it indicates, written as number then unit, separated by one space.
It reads 155 A
